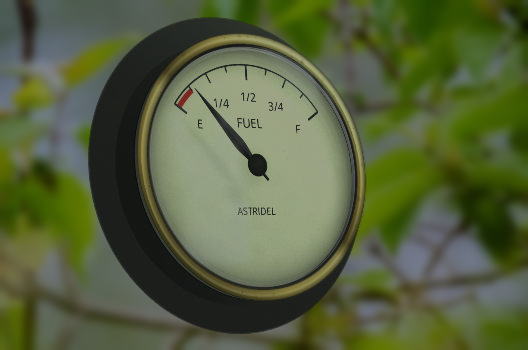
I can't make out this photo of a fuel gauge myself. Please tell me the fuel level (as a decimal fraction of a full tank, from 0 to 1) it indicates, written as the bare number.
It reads 0.125
